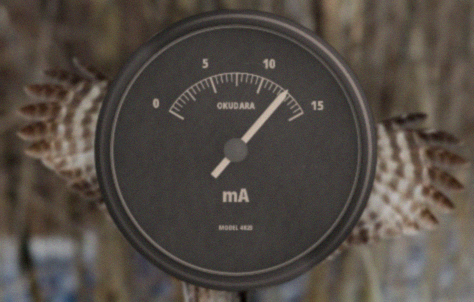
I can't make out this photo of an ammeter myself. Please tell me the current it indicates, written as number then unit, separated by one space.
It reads 12.5 mA
